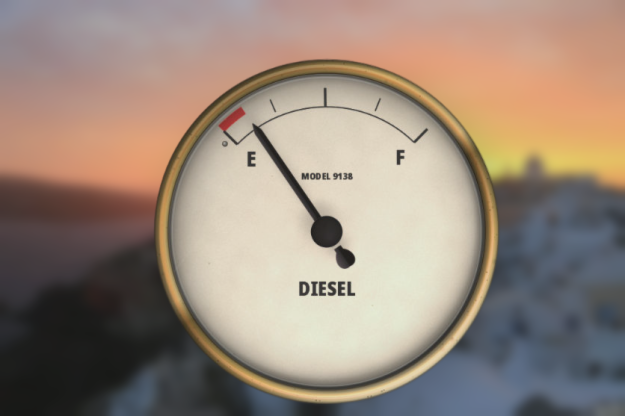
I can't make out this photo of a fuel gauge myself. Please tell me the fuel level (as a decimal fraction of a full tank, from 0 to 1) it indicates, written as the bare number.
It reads 0.125
